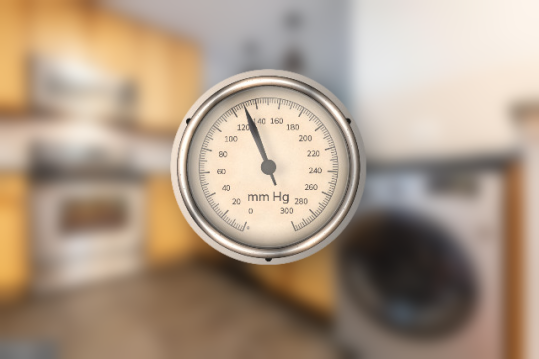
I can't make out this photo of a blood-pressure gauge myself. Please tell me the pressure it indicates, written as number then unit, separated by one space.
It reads 130 mmHg
